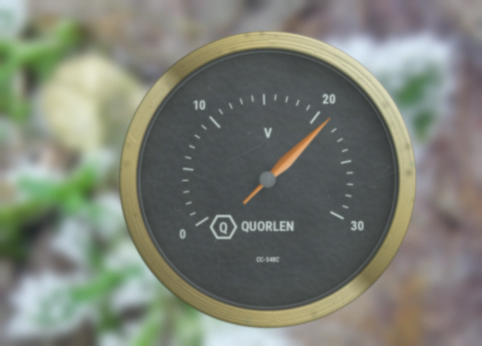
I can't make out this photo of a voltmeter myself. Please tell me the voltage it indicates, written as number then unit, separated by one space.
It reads 21 V
